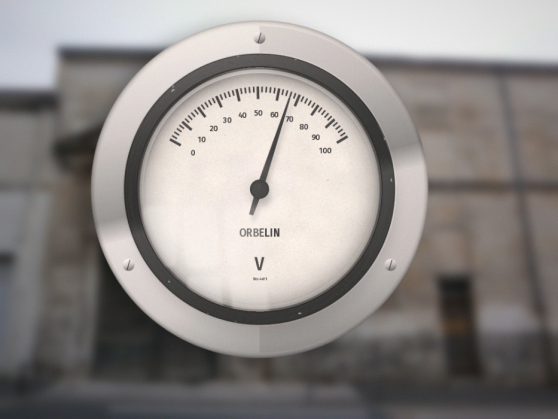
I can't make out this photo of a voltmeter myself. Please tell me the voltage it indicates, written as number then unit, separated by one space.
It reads 66 V
